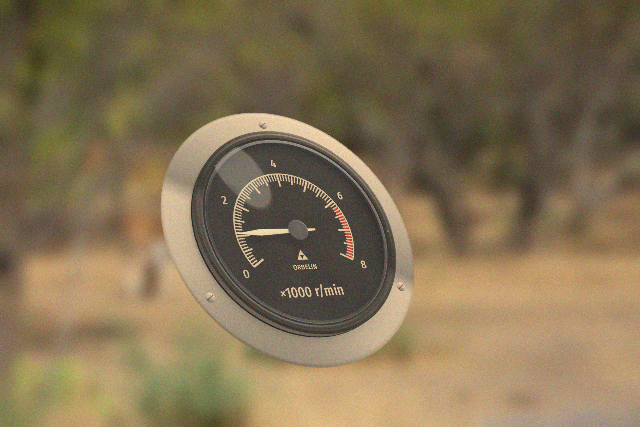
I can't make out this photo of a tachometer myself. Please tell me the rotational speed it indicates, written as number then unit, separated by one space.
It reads 1000 rpm
